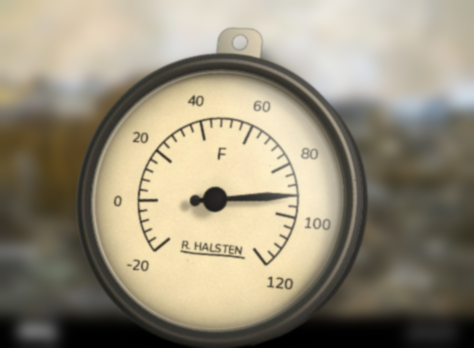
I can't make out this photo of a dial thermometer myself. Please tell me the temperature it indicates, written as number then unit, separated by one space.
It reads 92 °F
